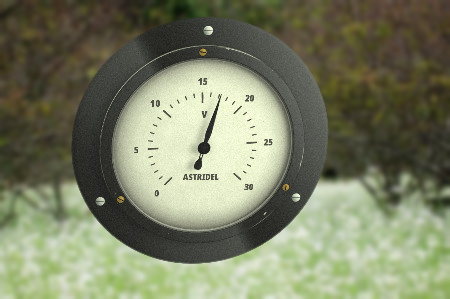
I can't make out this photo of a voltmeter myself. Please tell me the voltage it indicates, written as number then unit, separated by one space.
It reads 17 V
